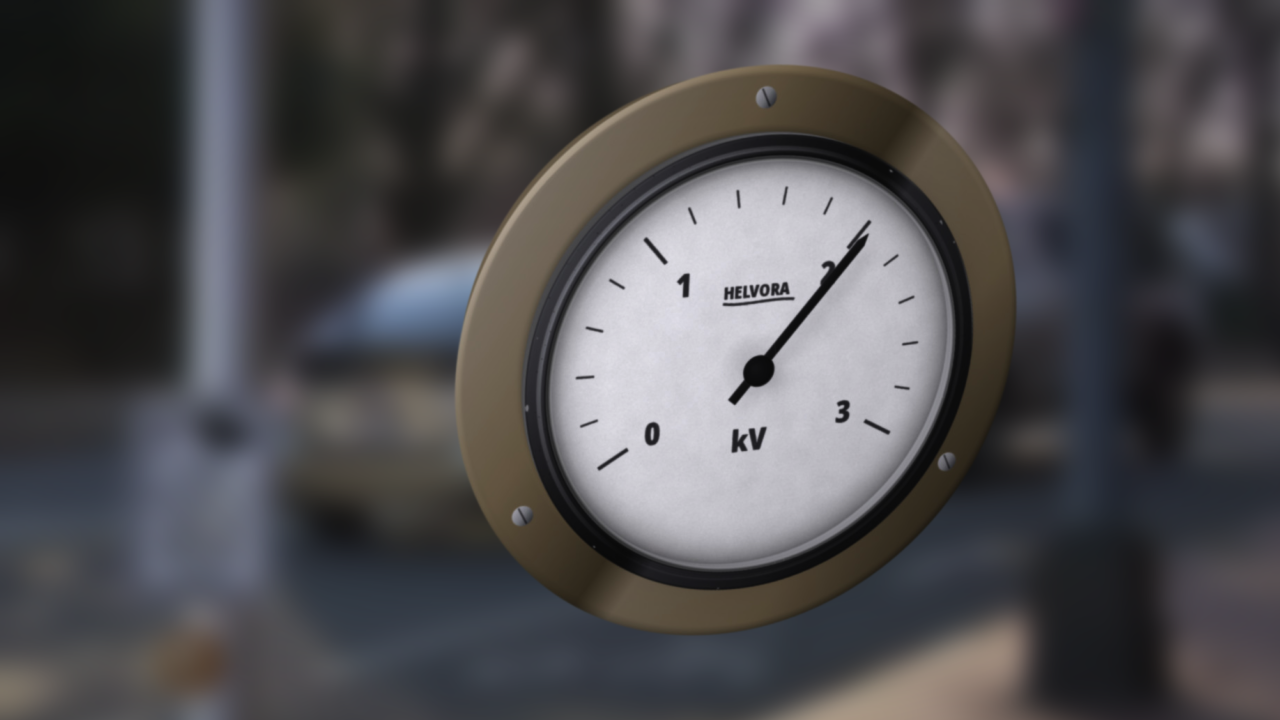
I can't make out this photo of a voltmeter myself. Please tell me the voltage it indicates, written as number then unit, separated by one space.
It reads 2 kV
